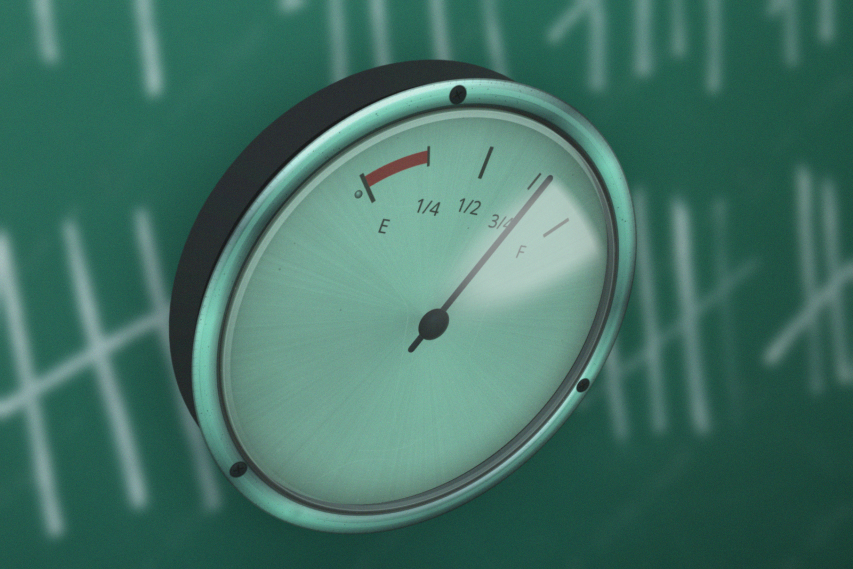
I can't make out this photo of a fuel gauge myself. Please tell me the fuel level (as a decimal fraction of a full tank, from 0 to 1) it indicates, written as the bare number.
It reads 0.75
